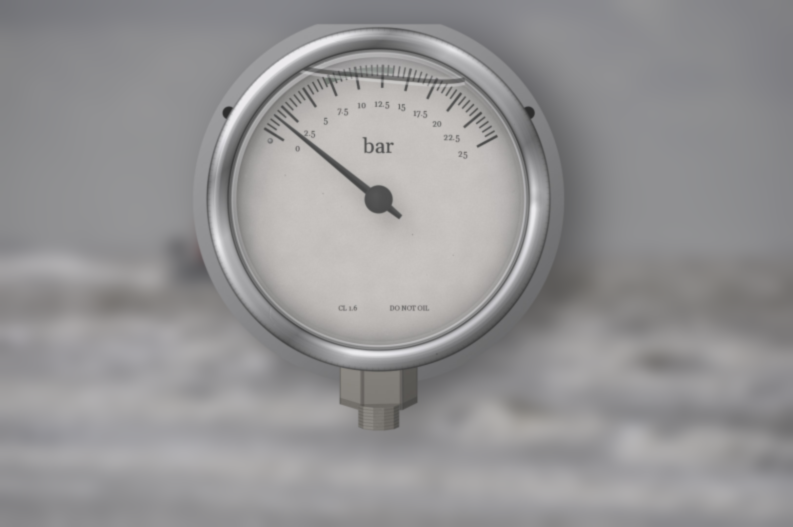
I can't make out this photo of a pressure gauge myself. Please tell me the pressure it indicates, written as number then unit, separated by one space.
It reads 1.5 bar
